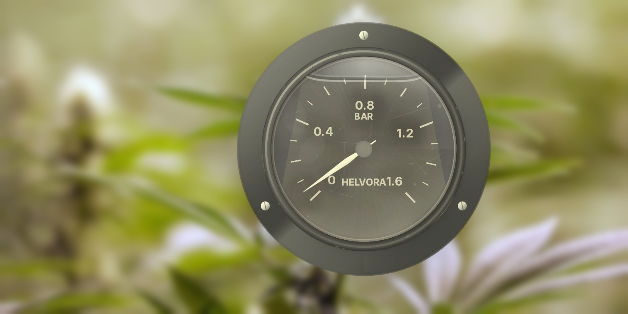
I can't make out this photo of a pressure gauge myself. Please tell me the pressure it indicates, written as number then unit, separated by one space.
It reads 0.05 bar
